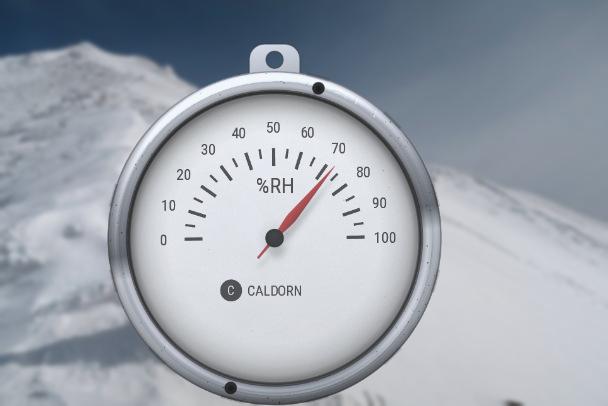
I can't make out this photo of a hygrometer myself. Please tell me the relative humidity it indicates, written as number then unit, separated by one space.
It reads 72.5 %
